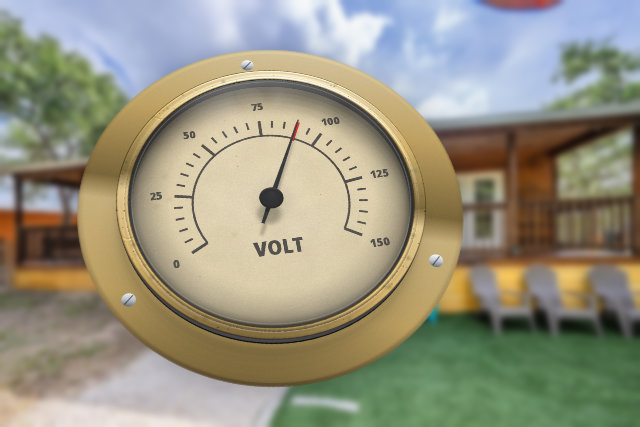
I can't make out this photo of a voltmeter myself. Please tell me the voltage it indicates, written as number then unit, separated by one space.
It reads 90 V
